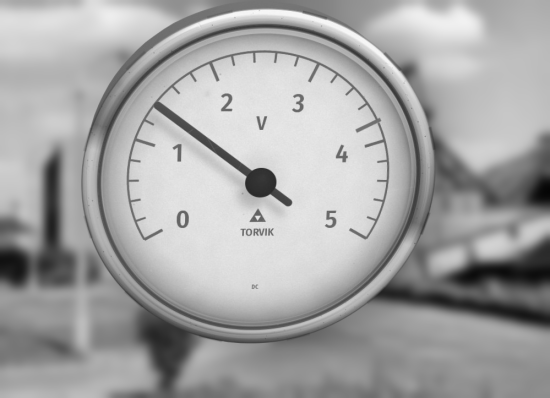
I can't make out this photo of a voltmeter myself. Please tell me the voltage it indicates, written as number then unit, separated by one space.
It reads 1.4 V
